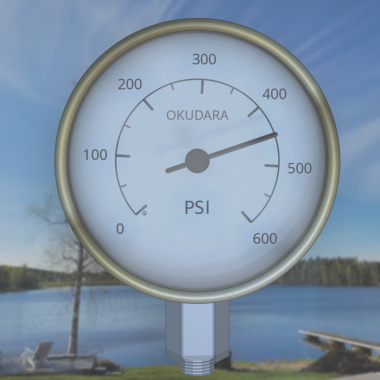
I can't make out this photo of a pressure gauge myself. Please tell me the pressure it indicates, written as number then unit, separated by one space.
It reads 450 psi
